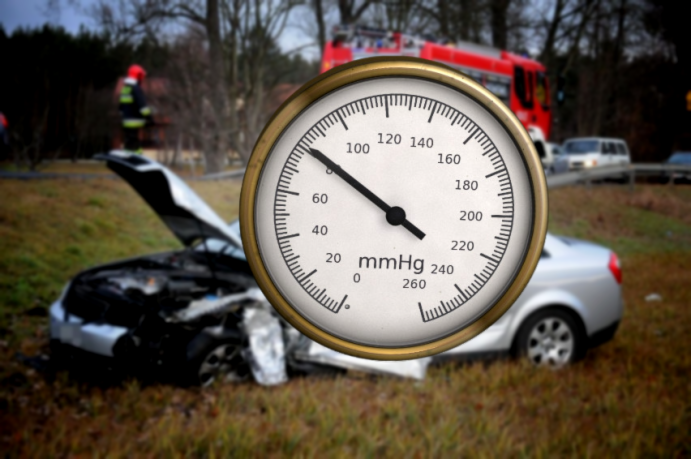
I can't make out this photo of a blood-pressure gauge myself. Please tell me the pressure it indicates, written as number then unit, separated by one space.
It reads 82 mmHg
